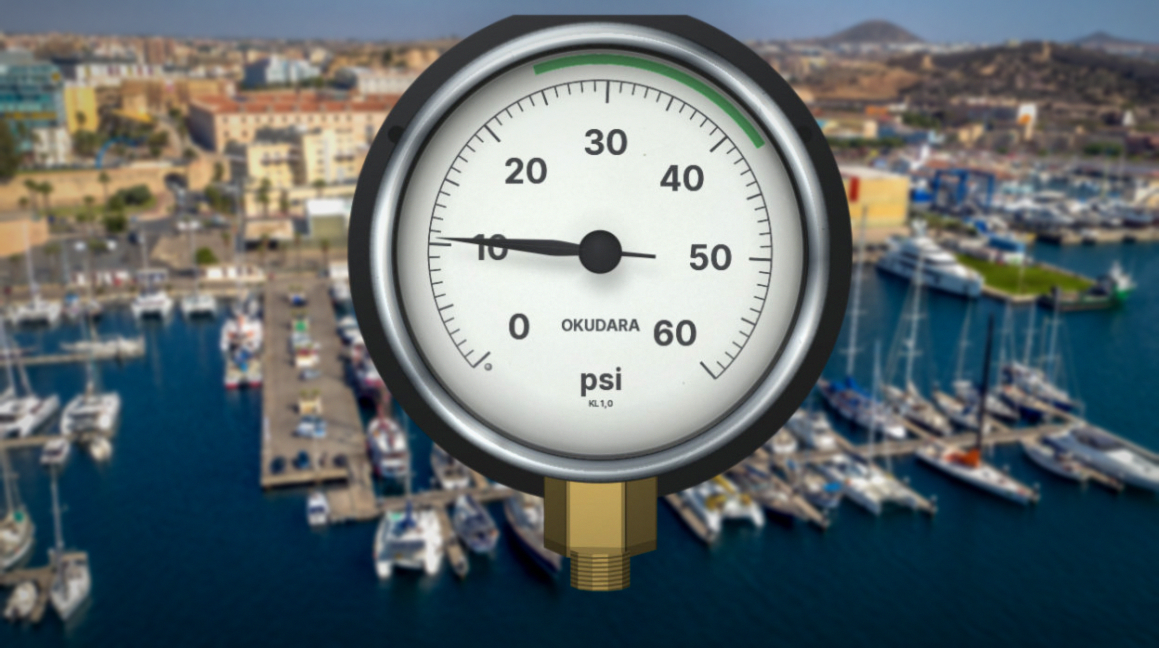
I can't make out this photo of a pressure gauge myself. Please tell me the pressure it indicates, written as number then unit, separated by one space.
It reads 10.5 psi
